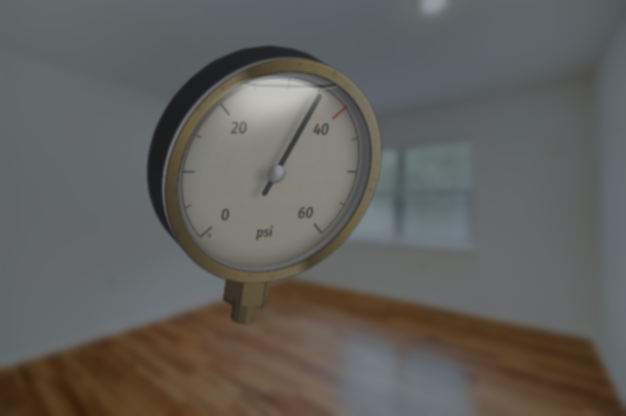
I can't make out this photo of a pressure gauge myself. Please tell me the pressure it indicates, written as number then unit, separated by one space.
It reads 35 psi
